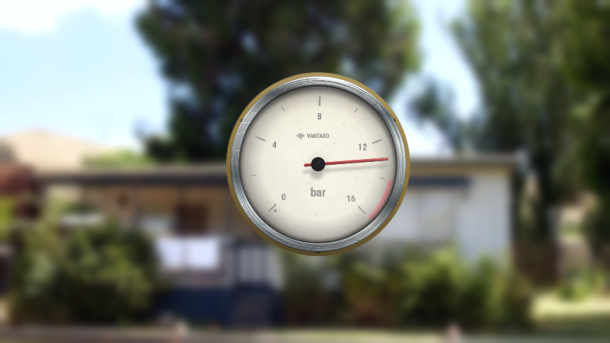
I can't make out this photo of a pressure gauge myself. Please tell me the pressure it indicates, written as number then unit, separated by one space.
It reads 13 bar
